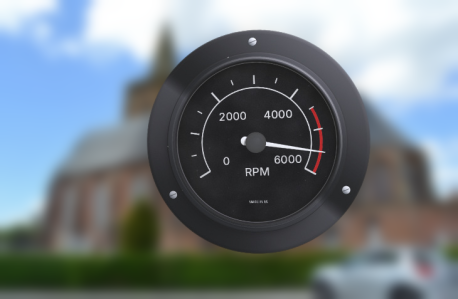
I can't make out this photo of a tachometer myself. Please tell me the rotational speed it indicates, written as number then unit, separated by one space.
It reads 5500 rpm
